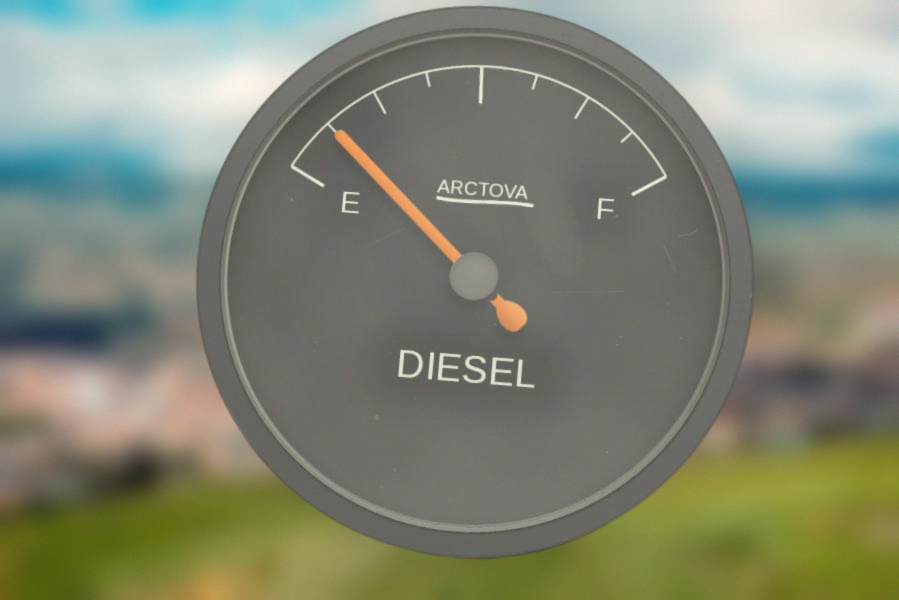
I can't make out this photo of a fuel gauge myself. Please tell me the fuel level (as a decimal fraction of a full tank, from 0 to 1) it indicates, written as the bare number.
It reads 0.125
